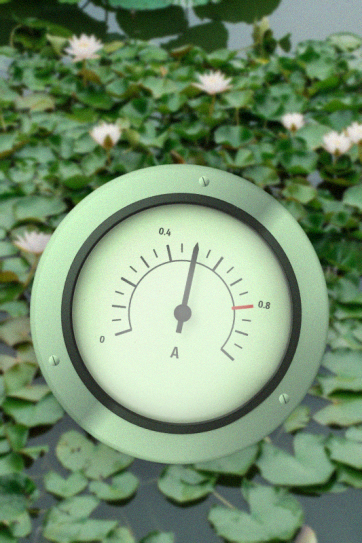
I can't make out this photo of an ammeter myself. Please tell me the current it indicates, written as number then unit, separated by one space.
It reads 0.5 A
